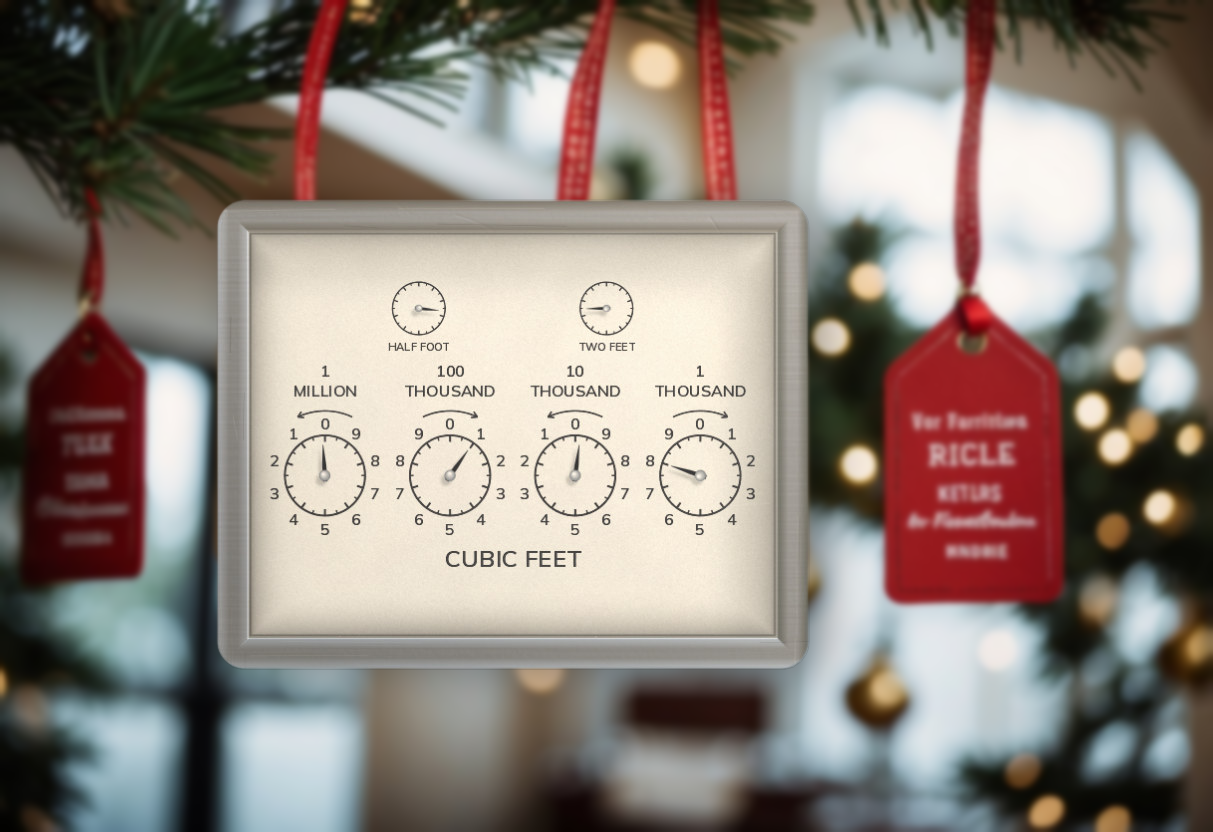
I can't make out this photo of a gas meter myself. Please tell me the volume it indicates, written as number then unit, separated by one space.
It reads 9800 ft³
